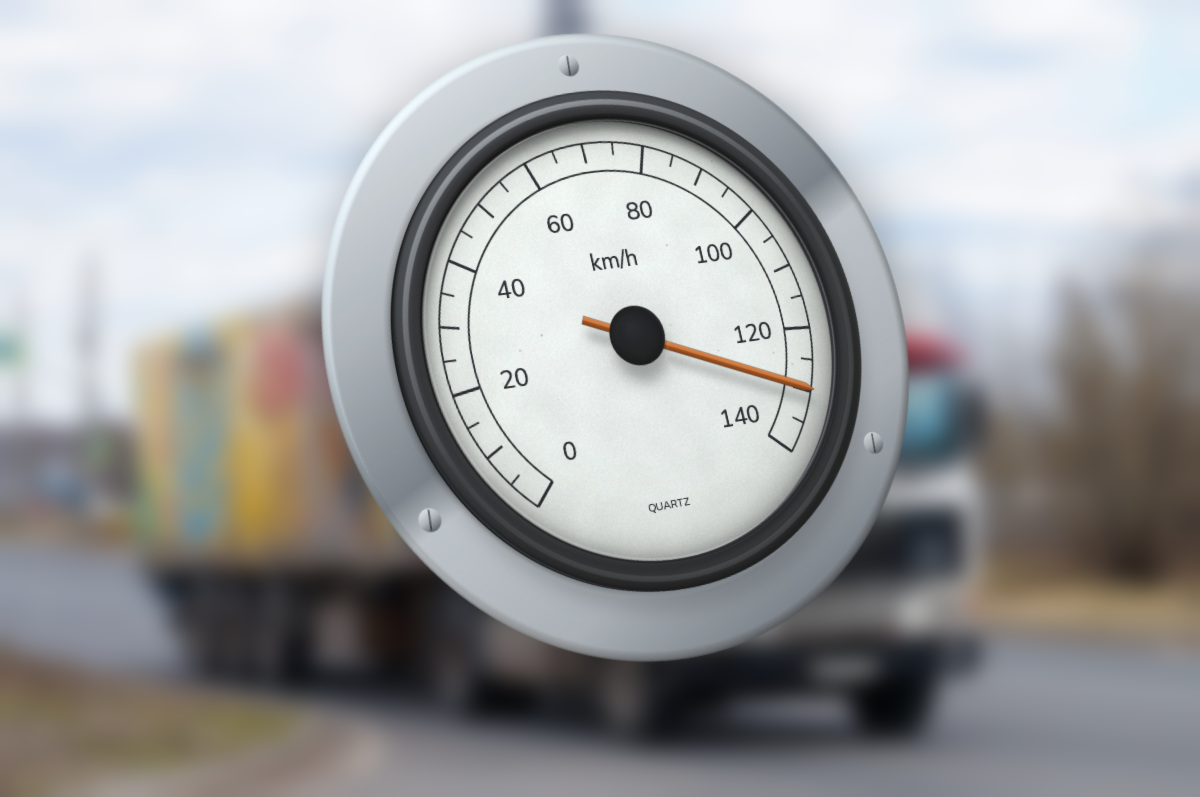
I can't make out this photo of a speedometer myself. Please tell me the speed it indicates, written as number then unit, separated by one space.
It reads 130 km/h
